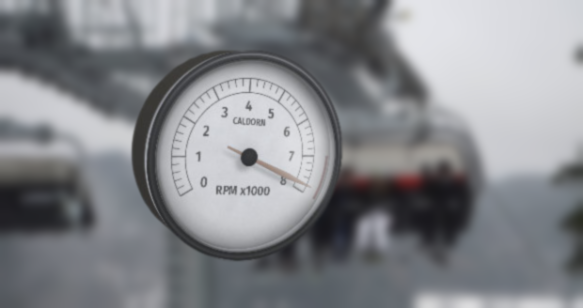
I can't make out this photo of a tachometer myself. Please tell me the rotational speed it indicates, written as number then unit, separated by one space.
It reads 7800 rpm
